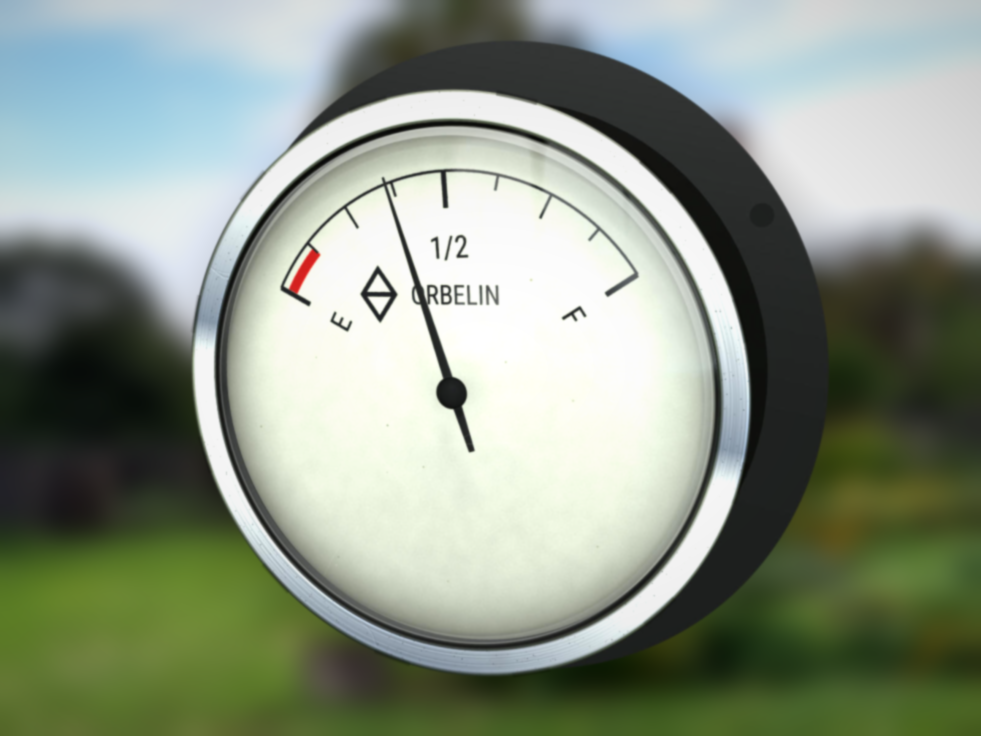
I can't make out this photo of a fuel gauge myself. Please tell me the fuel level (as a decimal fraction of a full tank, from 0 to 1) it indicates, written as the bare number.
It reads 0.375
